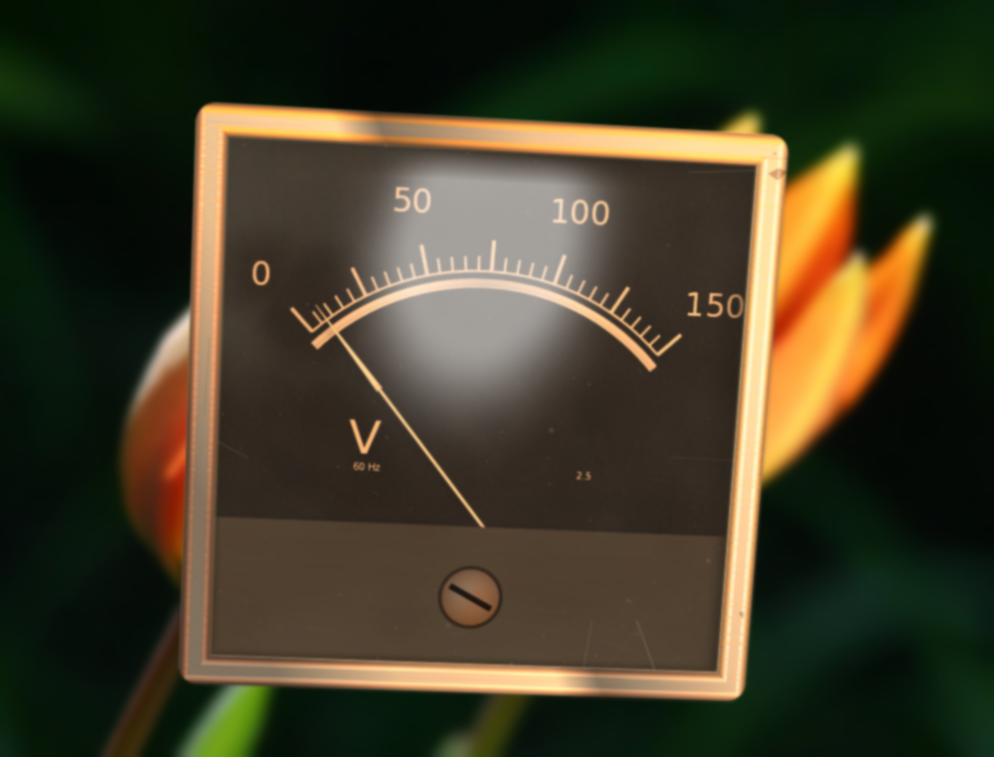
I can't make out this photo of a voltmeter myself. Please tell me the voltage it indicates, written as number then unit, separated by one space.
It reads 7.5 V
